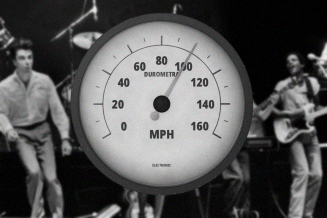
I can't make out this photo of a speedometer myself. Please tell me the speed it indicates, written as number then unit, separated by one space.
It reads 100 mph
